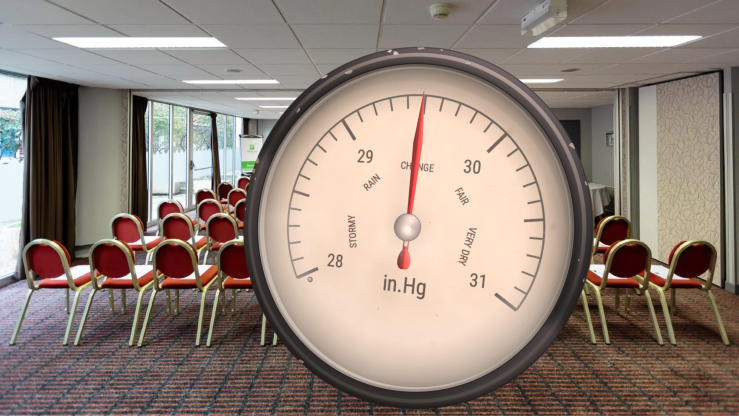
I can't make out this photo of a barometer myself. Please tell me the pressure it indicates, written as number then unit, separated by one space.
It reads 29.5 inHg
